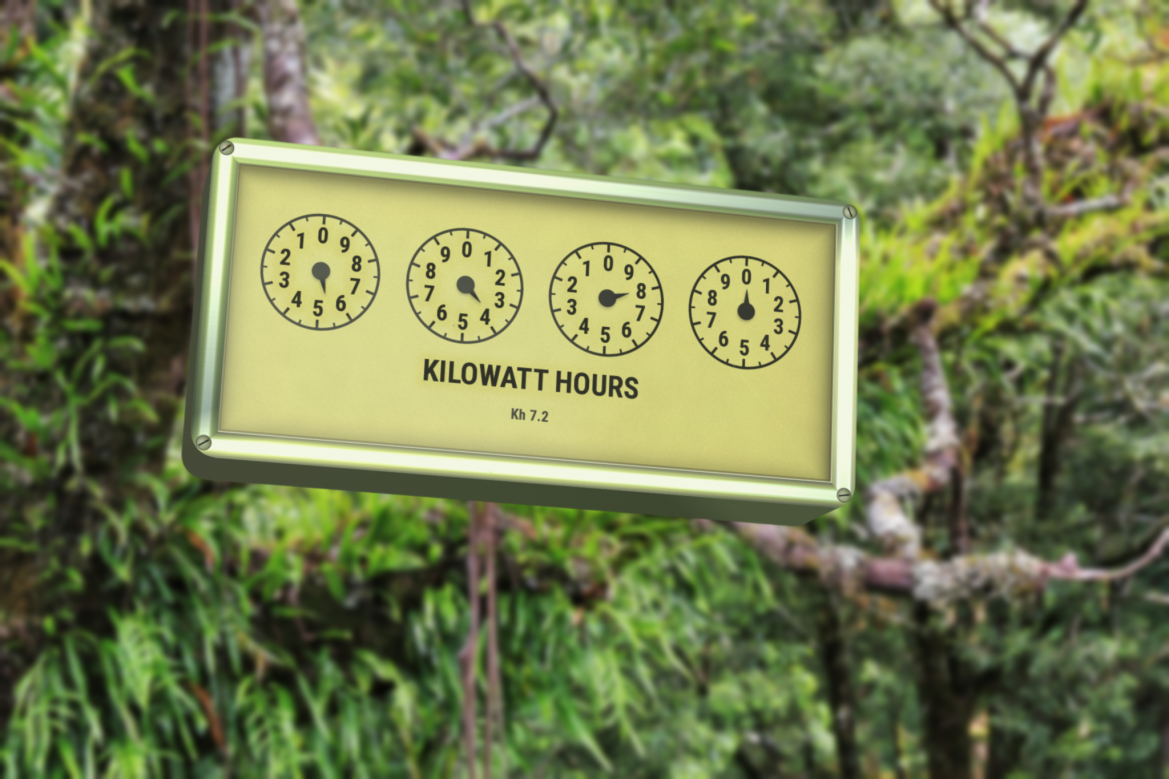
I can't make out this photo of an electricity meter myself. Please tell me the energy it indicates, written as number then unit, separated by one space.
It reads 5380 kWh
